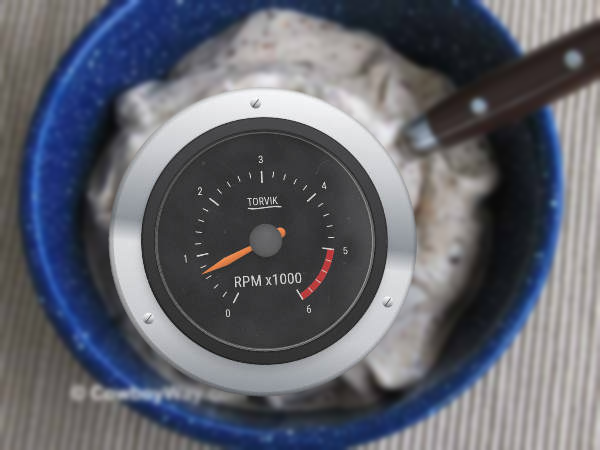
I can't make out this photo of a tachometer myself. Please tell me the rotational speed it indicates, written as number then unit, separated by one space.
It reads 700 rpm
